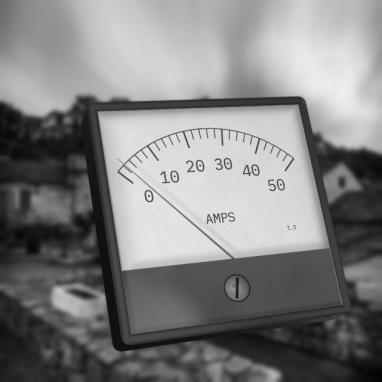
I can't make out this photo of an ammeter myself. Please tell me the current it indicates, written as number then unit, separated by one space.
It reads 2 A
